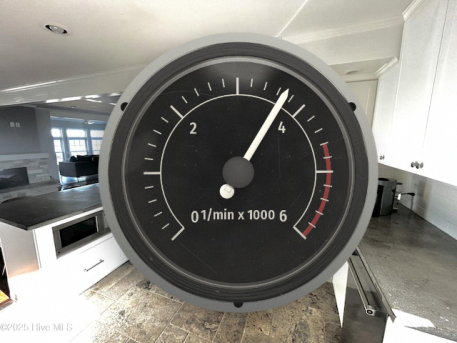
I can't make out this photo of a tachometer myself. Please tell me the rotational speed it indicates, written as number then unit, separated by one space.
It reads 3700 rpm
